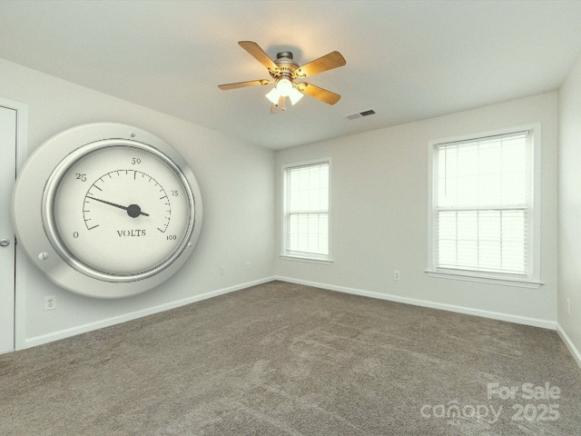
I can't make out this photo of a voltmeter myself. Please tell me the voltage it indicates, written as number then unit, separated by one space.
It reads 17.5 V
